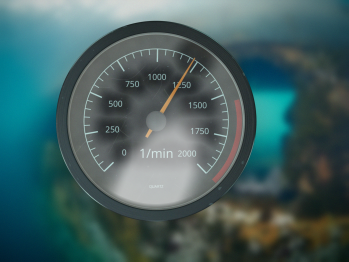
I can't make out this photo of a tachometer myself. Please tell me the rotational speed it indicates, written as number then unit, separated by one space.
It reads 1225 rpm
